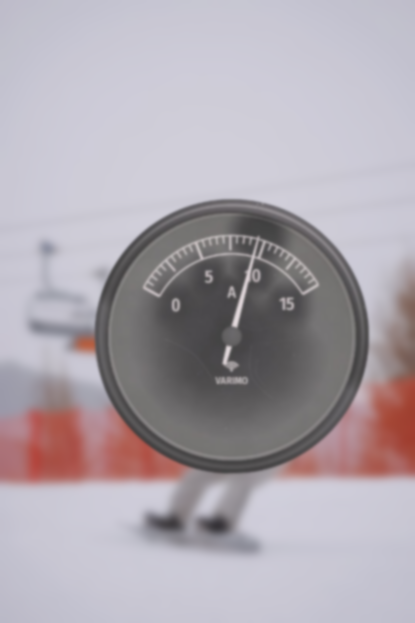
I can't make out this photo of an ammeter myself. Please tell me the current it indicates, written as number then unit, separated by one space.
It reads 9.5 A
